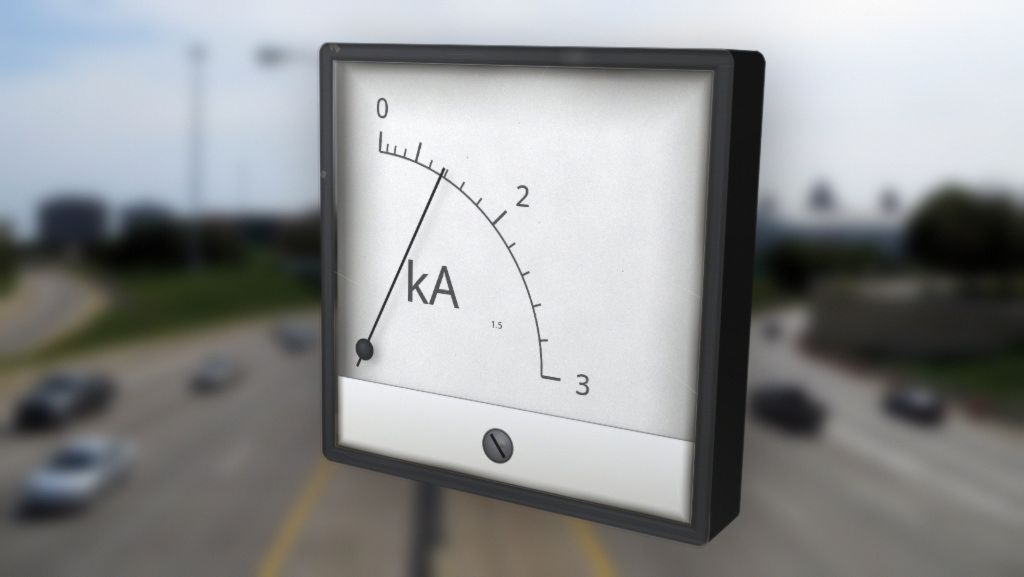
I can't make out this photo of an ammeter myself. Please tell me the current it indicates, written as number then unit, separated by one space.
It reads 1.4 kA
